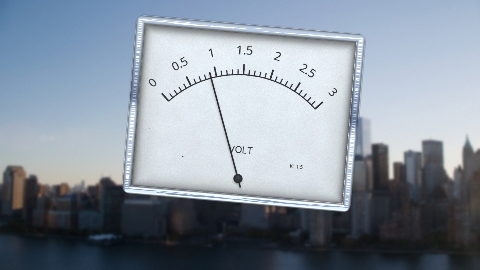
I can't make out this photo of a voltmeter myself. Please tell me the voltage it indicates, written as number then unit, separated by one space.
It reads 0.9 V
